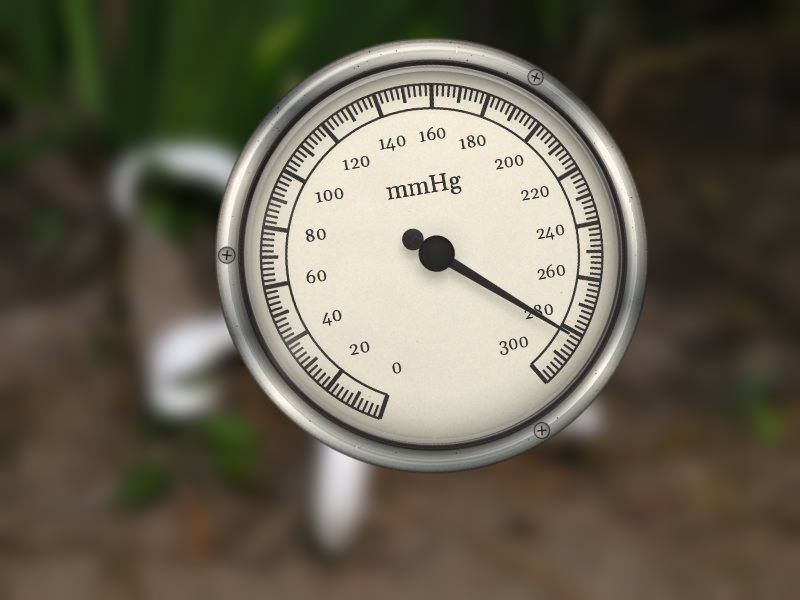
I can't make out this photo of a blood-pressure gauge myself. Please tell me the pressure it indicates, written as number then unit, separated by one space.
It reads 282 mmHg
